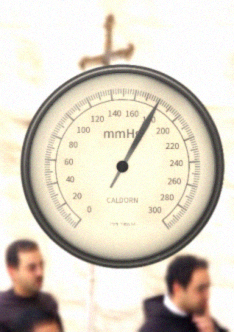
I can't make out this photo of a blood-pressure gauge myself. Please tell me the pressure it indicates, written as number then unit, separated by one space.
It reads 180 mmHg
